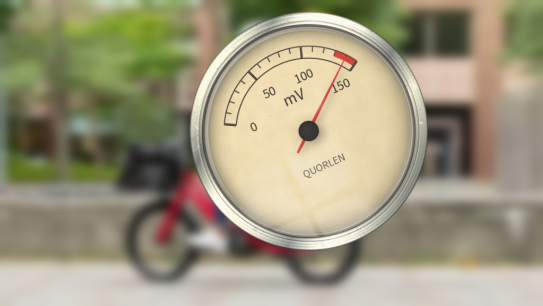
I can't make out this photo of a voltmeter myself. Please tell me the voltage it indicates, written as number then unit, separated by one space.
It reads 140 mV
